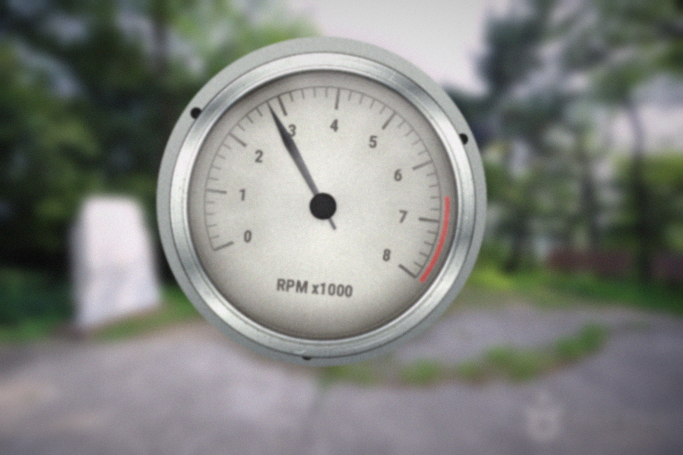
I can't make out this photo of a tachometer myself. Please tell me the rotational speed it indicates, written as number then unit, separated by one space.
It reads 2800 rpm
